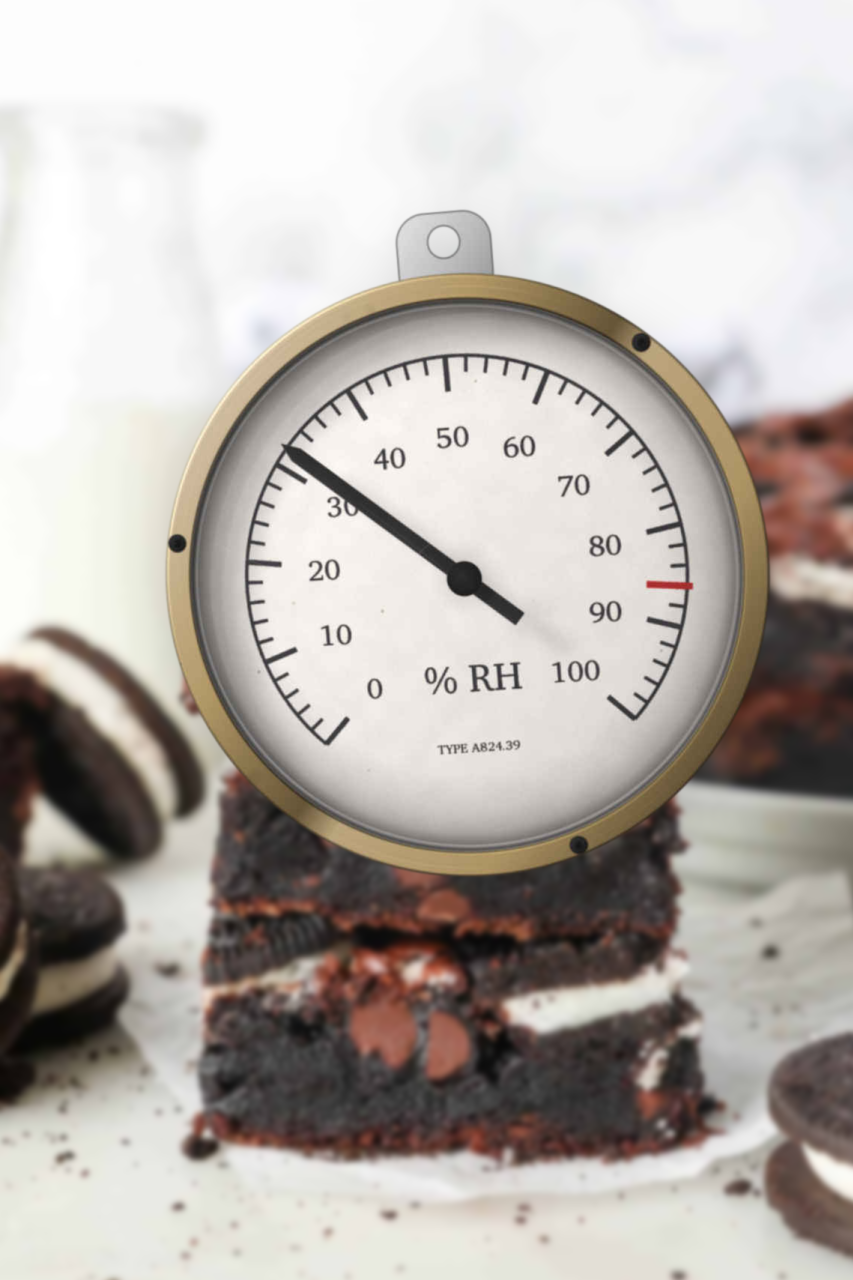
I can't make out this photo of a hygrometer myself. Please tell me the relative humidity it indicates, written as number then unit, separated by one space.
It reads 32 %
